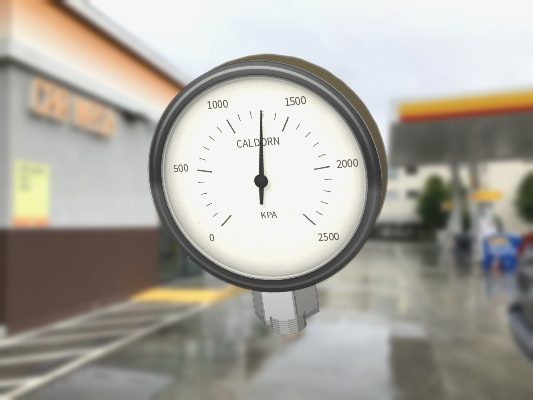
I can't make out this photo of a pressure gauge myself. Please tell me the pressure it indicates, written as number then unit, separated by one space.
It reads 1300 kPa
